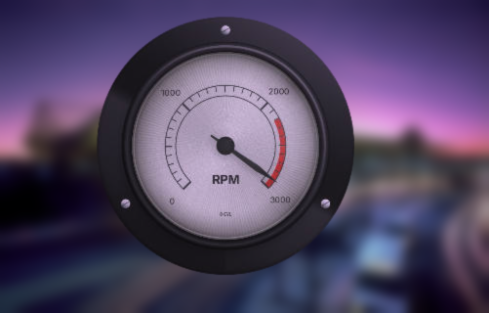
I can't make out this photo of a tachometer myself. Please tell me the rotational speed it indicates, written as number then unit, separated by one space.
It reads 2900 rpm
